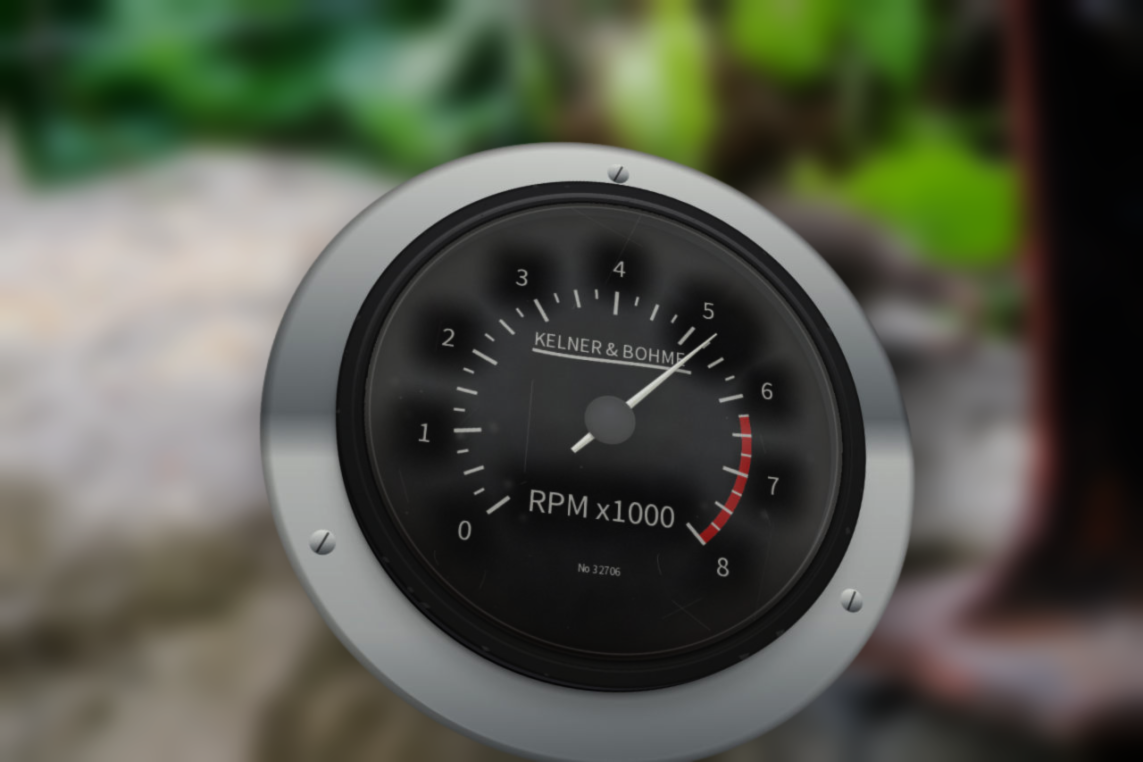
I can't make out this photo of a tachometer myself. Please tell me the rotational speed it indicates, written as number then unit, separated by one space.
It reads 5250 rpm
